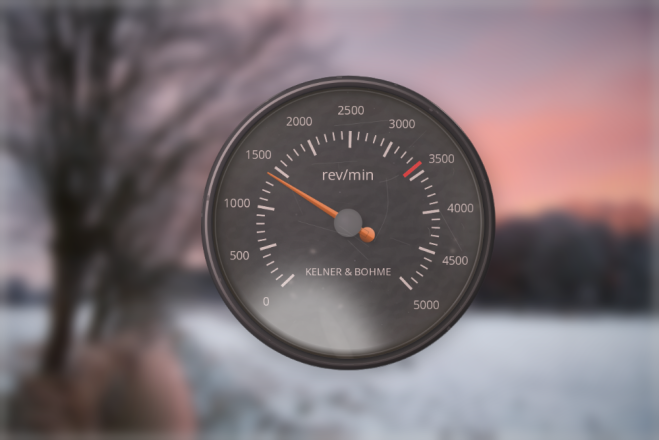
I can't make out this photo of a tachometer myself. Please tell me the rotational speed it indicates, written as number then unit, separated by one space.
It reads 1400 rpm
